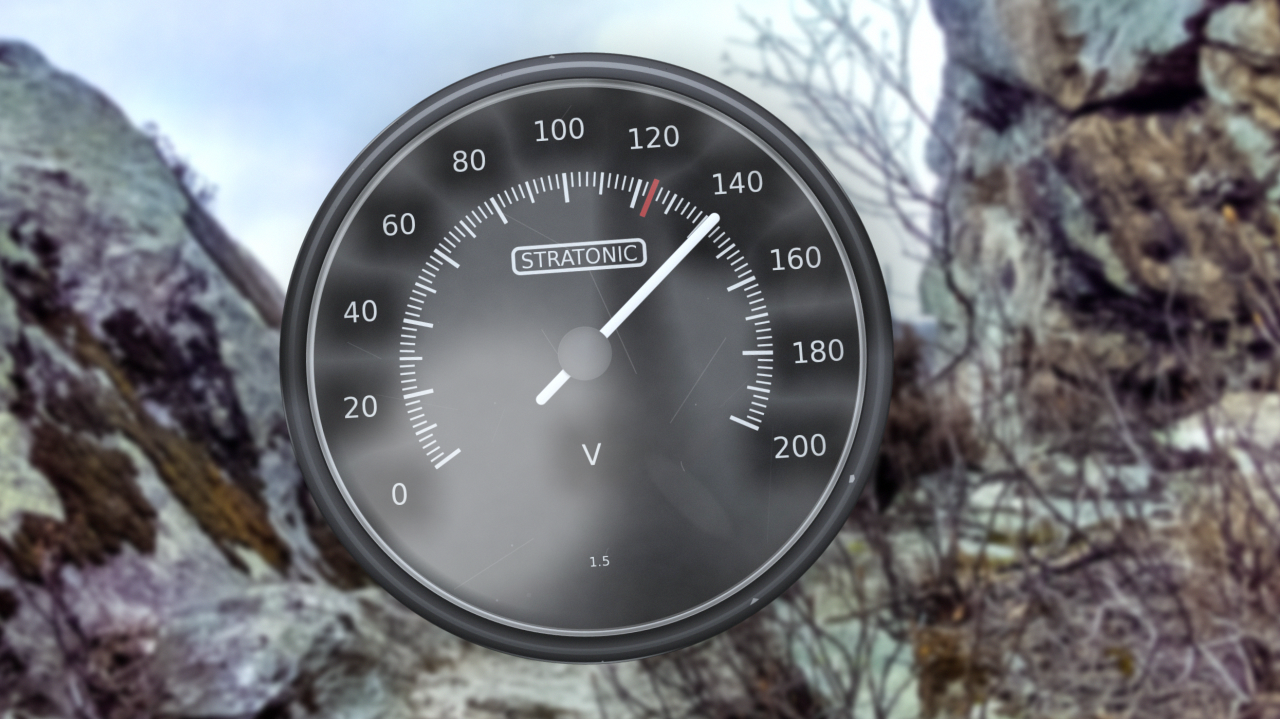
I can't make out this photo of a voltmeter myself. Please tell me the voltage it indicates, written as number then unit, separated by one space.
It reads 142 V
